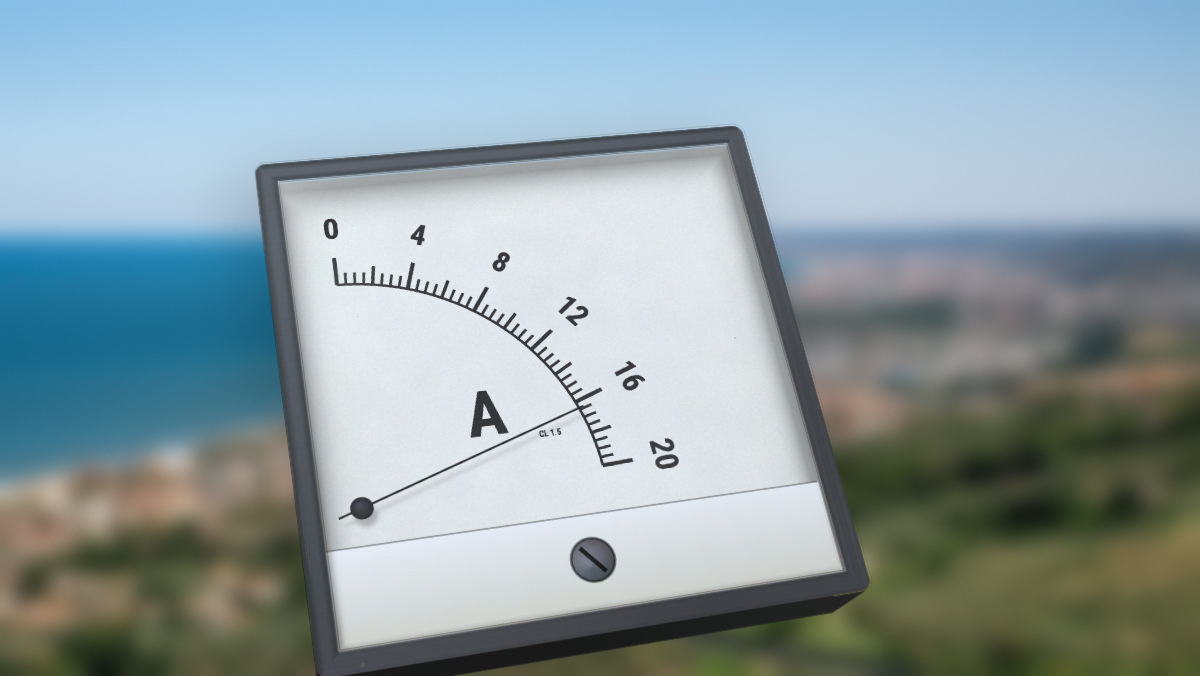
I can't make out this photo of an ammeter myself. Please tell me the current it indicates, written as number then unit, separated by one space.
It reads 16.5 A
